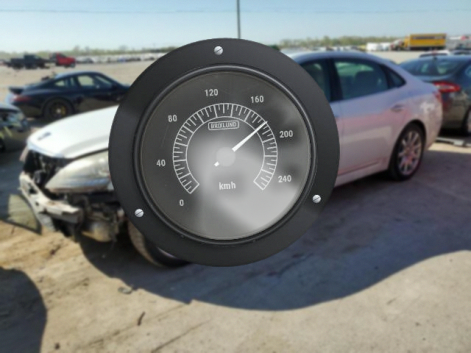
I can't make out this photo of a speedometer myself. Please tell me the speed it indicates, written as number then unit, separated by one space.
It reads 180 km/h
